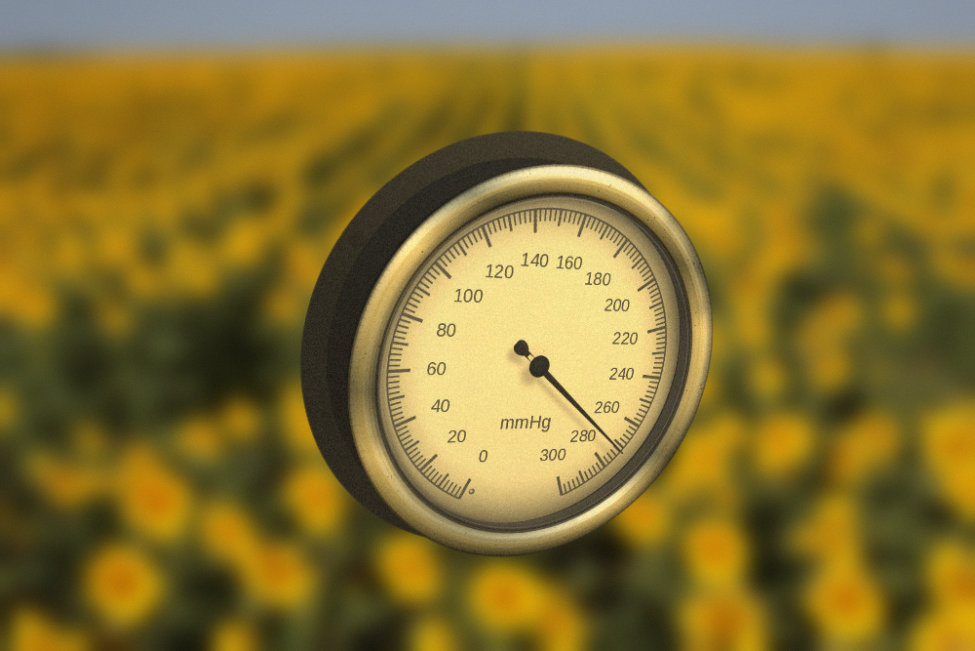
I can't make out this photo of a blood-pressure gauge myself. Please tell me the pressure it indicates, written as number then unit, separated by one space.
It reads 272 mmHg
